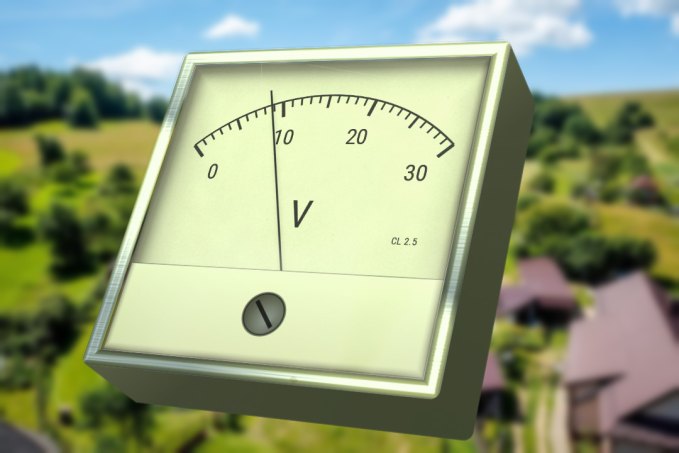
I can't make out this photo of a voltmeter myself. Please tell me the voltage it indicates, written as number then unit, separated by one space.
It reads 9 V
